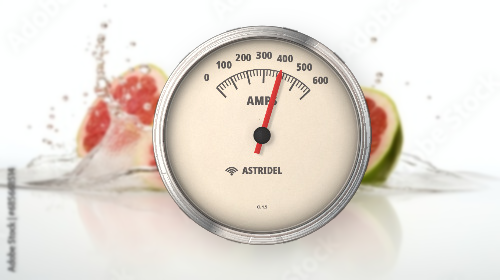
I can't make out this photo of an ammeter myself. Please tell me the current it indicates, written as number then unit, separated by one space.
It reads 400 A
